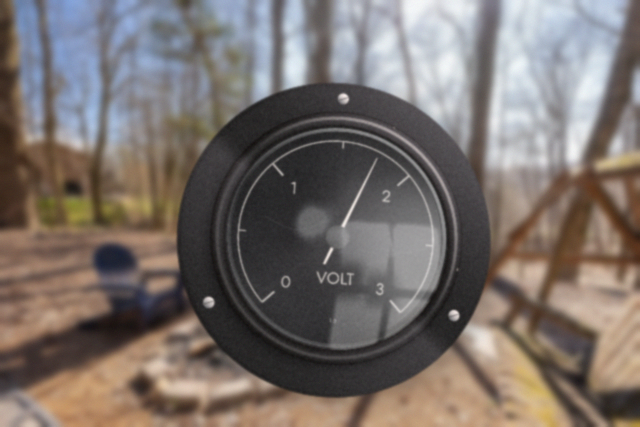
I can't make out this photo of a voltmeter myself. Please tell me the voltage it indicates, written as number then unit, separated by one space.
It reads 1.75 V
